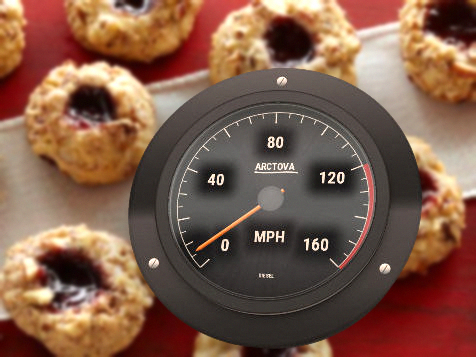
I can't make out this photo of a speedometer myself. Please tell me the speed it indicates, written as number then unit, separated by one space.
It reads 5 mph
